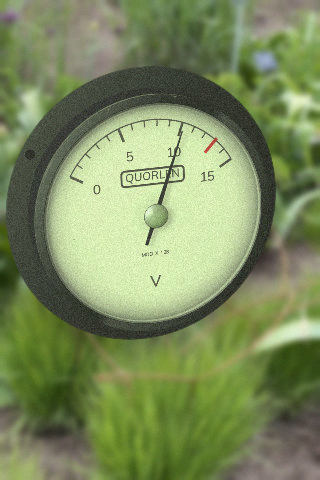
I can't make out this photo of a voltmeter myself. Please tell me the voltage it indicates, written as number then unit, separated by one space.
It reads 10 V
